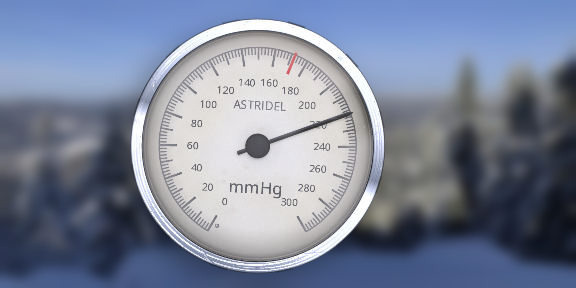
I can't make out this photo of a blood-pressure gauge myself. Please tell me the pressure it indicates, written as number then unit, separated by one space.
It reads 220 mmHg
